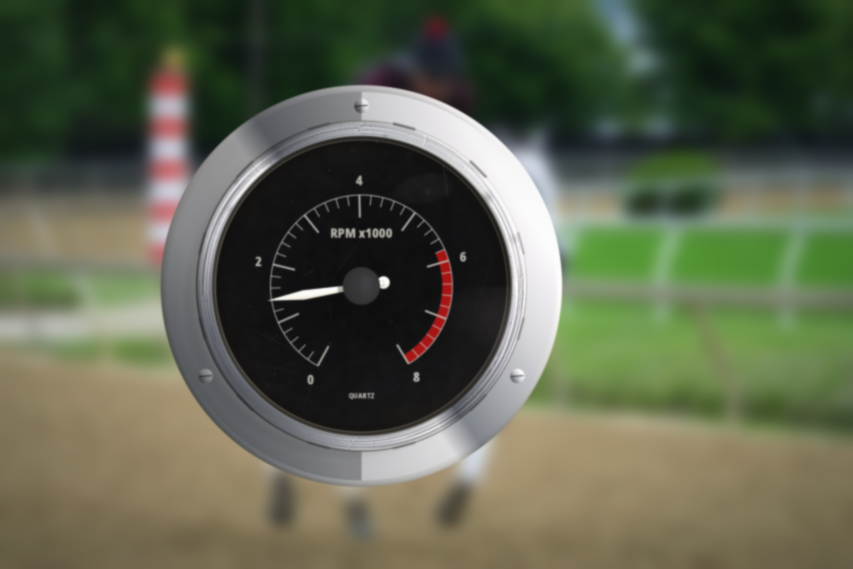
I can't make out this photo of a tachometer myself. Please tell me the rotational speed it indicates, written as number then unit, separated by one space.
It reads 1400 rpm
